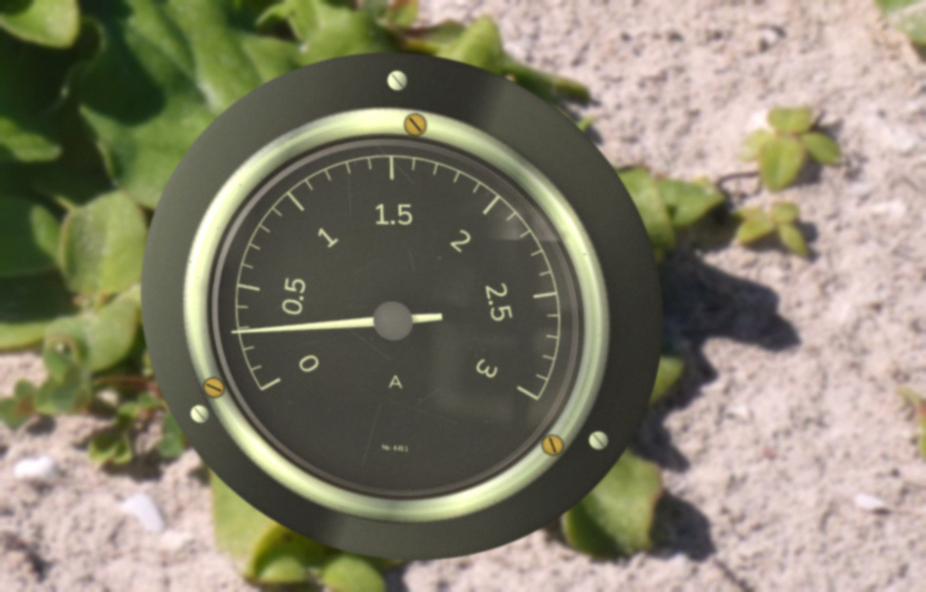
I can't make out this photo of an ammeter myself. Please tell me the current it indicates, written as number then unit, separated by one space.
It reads 0.3 A
